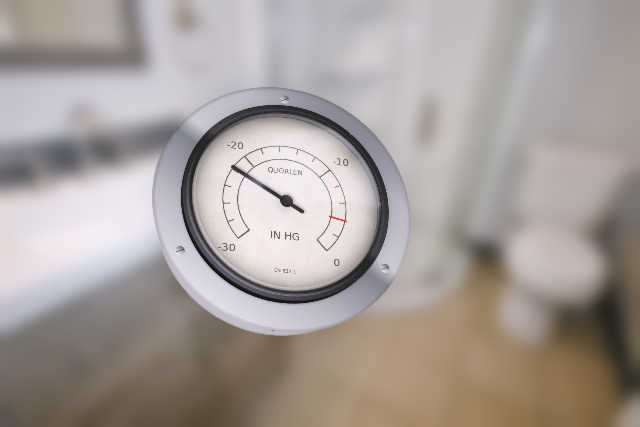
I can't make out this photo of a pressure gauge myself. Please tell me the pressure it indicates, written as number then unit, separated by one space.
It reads -22 inHg
